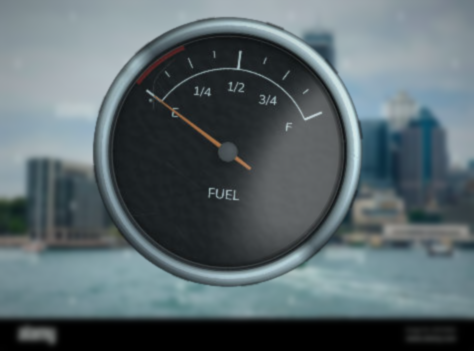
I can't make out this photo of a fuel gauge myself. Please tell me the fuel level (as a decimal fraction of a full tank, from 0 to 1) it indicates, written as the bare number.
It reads 0
